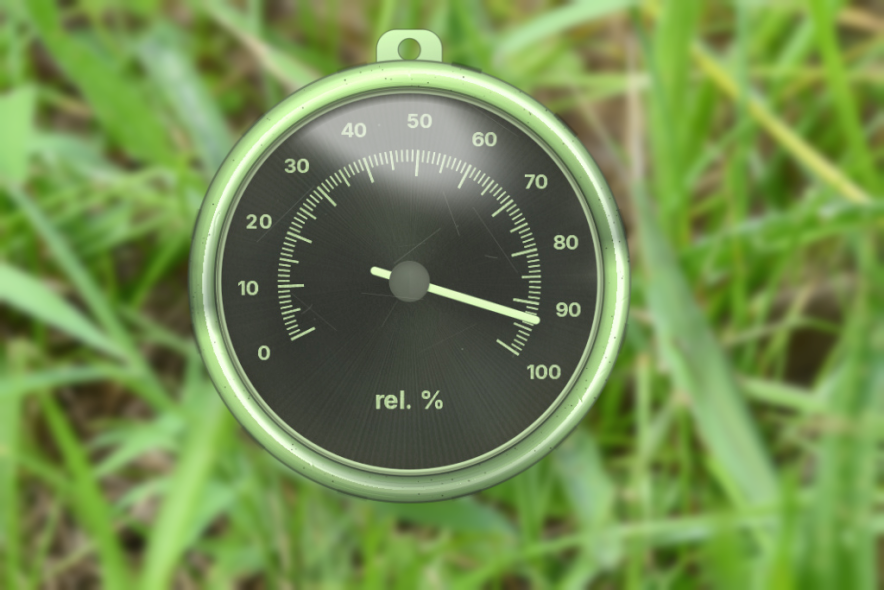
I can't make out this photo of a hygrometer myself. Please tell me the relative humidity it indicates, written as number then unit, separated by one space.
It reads 93 %
